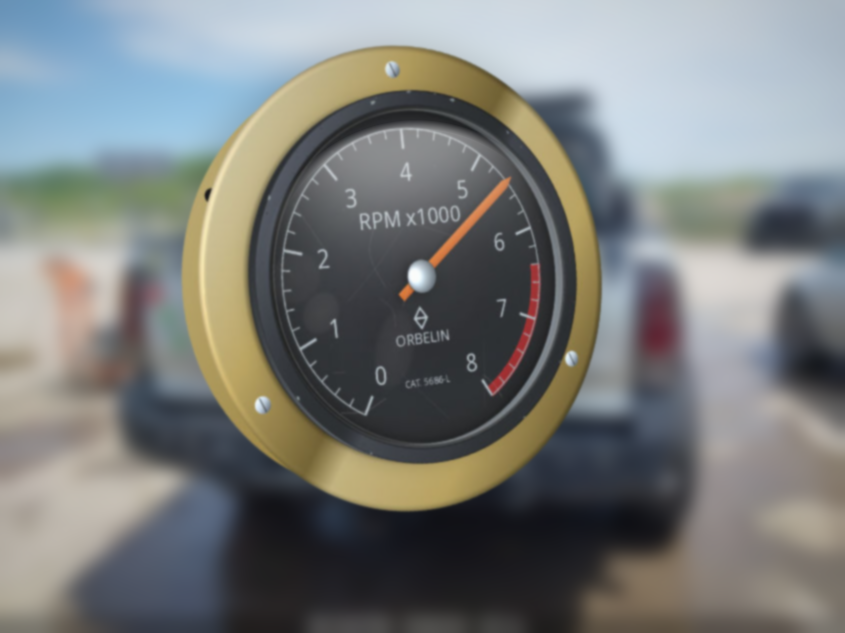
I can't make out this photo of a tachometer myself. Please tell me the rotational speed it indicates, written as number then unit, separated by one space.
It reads 5400 rpm
